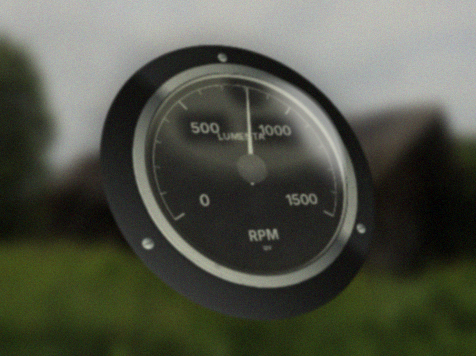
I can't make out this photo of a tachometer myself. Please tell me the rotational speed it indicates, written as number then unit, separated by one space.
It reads 800 rpm
